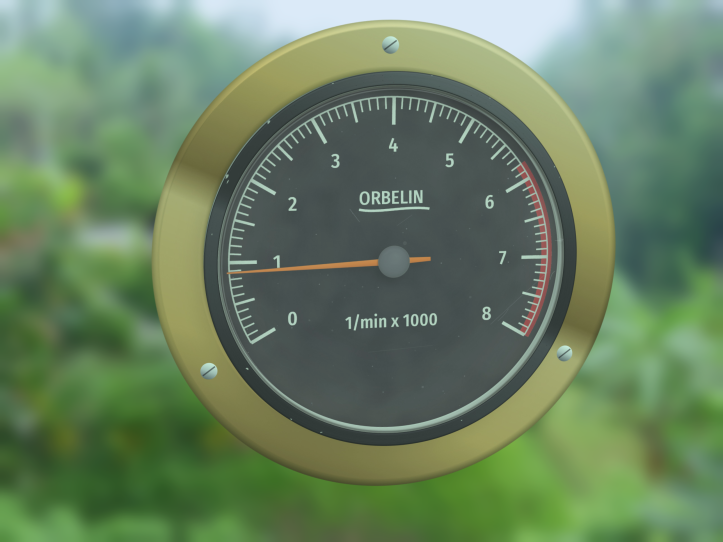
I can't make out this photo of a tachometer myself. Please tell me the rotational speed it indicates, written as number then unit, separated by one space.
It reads 900 rpm
